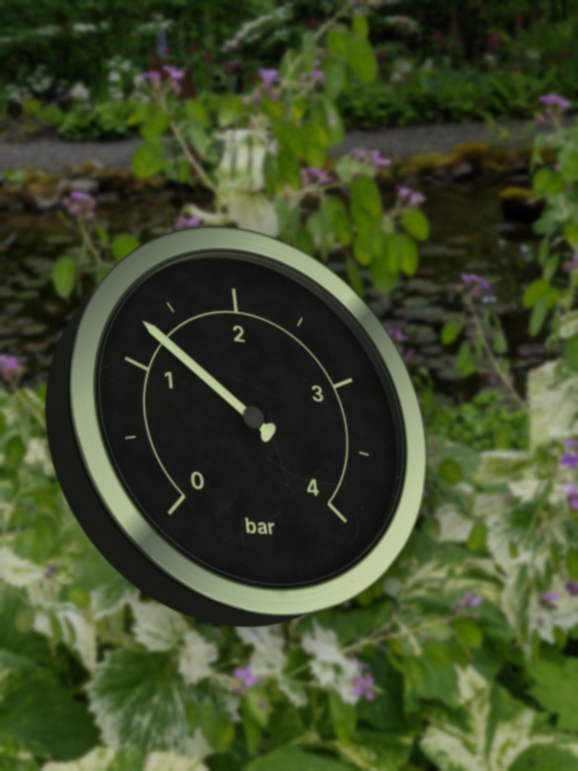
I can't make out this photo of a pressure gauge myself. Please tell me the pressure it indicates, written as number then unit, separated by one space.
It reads 1.25 bar
